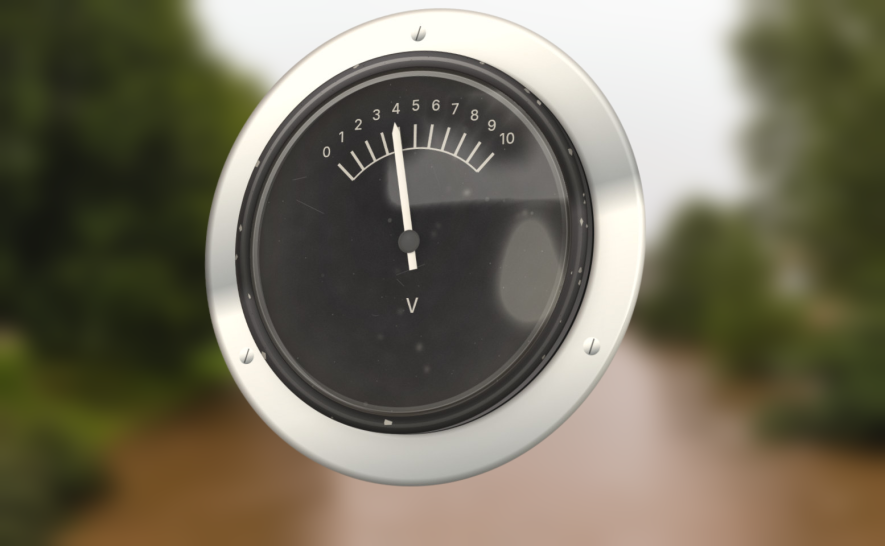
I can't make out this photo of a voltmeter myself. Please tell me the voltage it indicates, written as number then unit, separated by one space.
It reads 4 V
